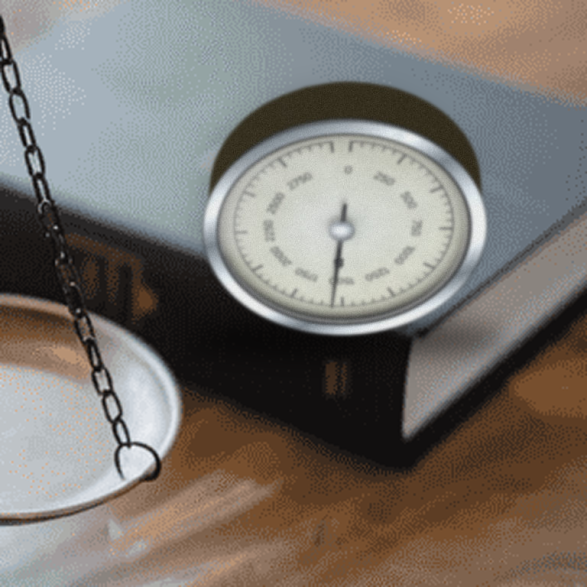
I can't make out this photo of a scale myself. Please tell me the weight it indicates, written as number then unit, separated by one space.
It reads 1550 g
